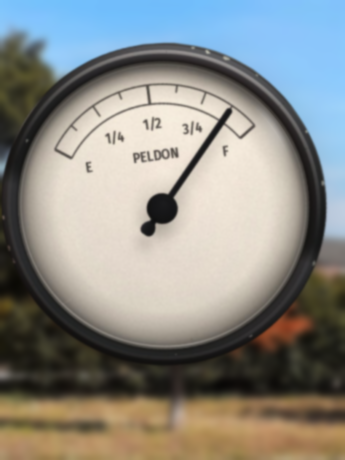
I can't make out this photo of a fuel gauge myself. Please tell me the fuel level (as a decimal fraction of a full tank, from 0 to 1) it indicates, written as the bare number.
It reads 0.875
